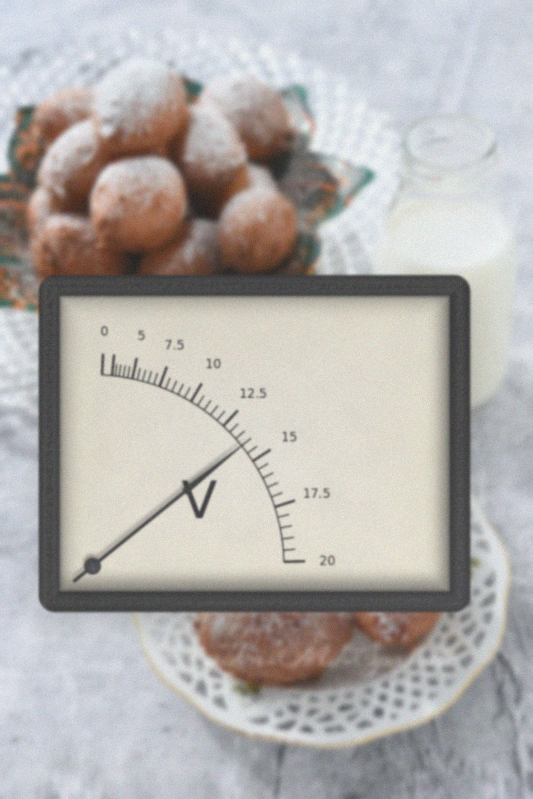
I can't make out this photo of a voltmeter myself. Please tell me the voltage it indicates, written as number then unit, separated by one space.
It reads 14 V
